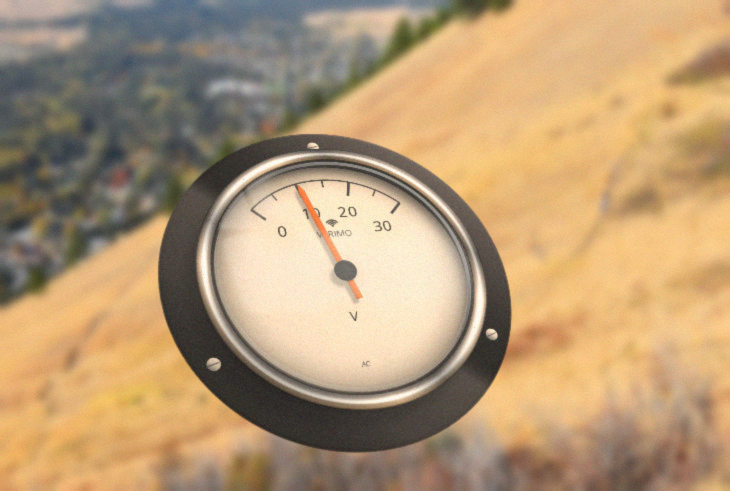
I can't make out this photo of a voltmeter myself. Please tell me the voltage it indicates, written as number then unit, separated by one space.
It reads 10 V
